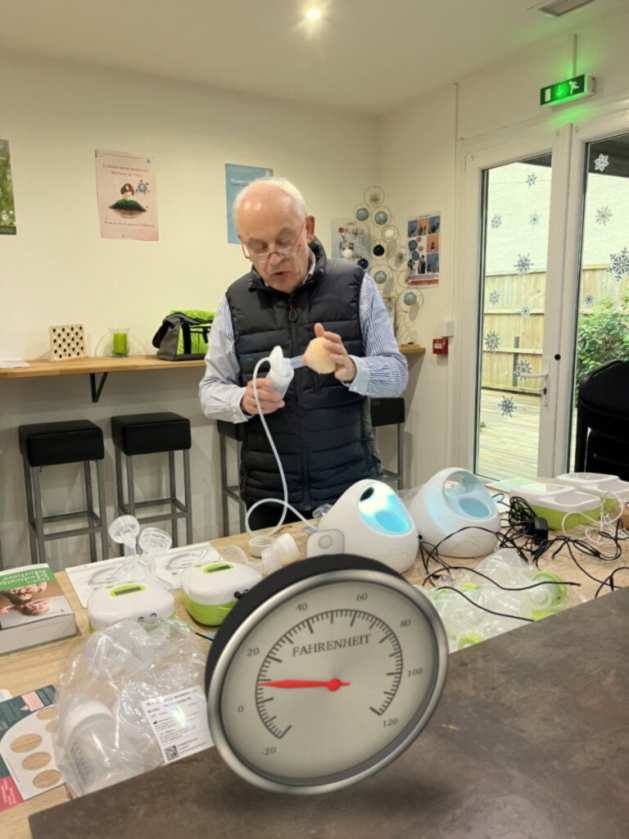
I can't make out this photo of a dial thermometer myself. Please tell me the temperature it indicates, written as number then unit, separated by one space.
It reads 10 °F
